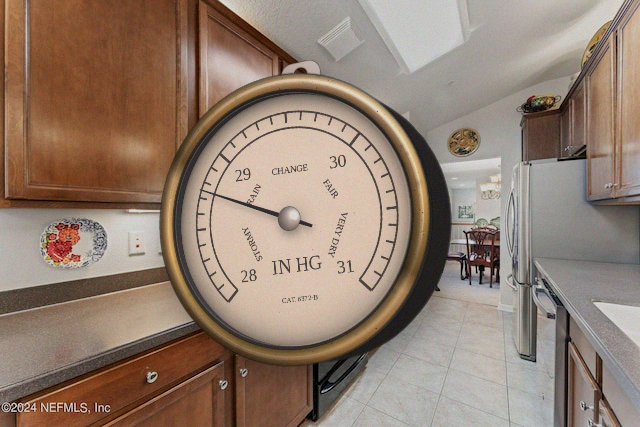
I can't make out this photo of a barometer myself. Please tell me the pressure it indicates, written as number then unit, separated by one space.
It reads 28.75 inHg
